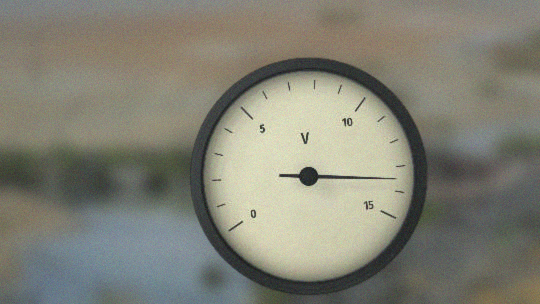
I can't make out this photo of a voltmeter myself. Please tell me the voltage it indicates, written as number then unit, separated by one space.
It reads 13.5 V
